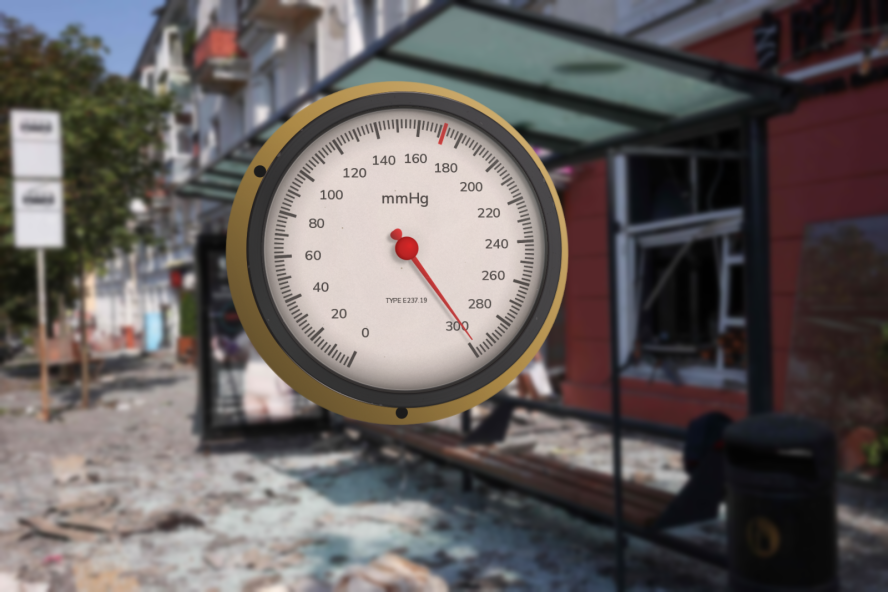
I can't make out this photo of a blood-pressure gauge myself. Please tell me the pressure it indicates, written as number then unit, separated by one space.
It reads 298 mmHg
